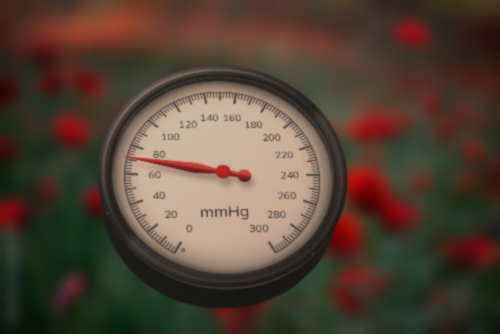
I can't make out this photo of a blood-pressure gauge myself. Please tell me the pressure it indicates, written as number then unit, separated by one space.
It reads 70 mmHg
